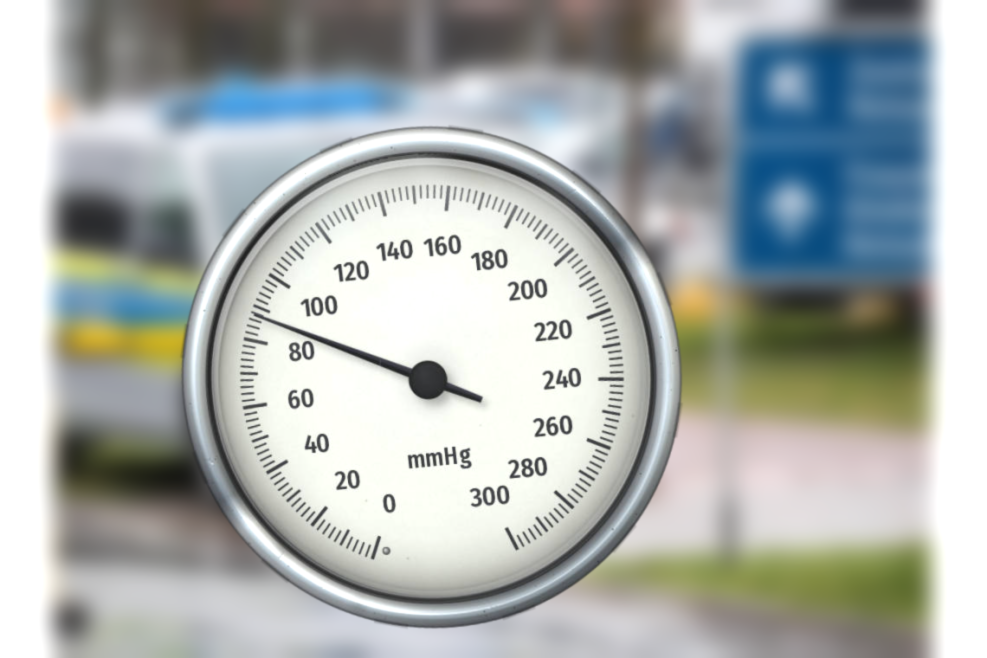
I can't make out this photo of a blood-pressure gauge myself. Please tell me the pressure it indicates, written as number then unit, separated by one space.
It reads 88 mmHg
